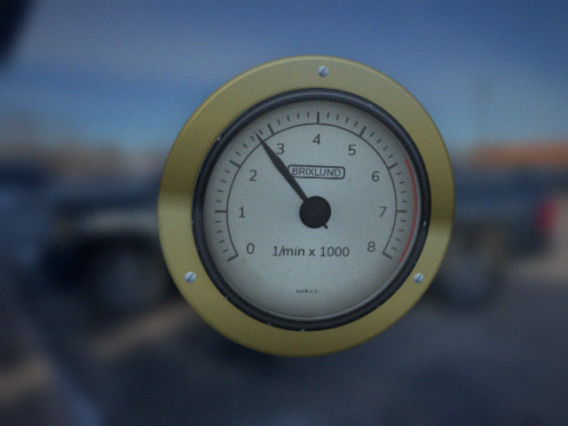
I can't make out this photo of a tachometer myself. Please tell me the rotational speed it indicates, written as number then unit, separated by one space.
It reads 2700 rpm
